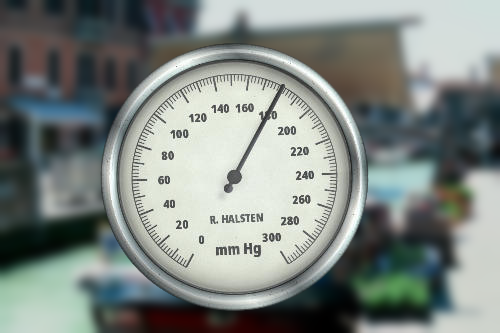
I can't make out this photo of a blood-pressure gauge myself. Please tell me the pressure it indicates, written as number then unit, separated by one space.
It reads 180 mmHg
